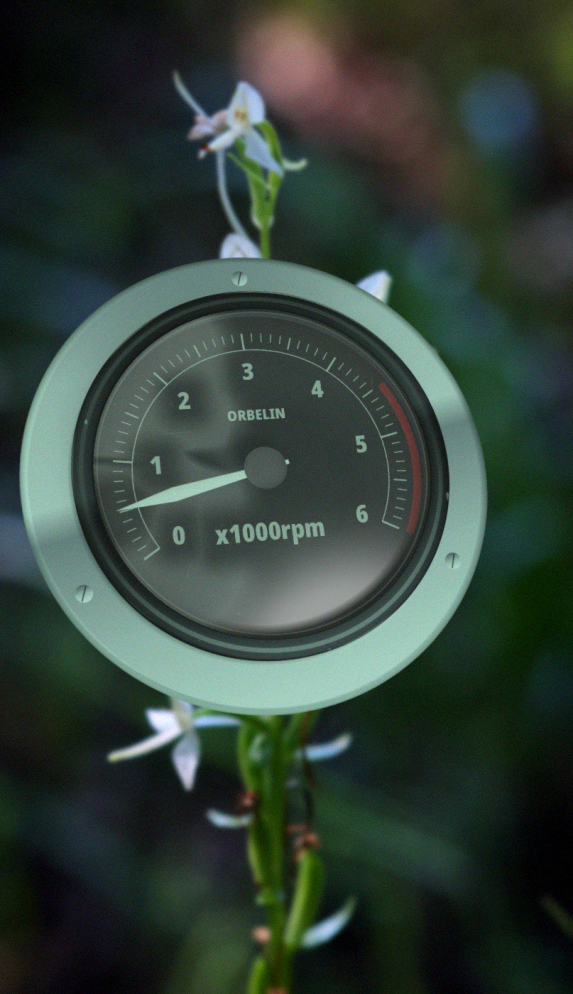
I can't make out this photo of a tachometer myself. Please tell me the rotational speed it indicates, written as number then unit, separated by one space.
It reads 500 rpm
